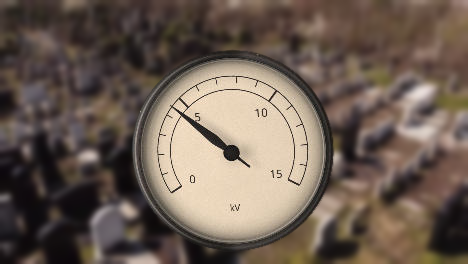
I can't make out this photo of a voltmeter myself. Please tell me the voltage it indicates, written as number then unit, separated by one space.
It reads 4.5 kV
